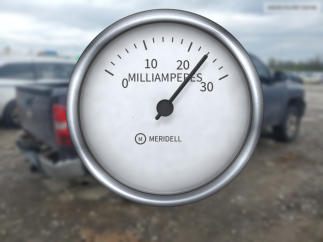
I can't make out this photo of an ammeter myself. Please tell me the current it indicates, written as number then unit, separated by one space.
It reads 24 mA
